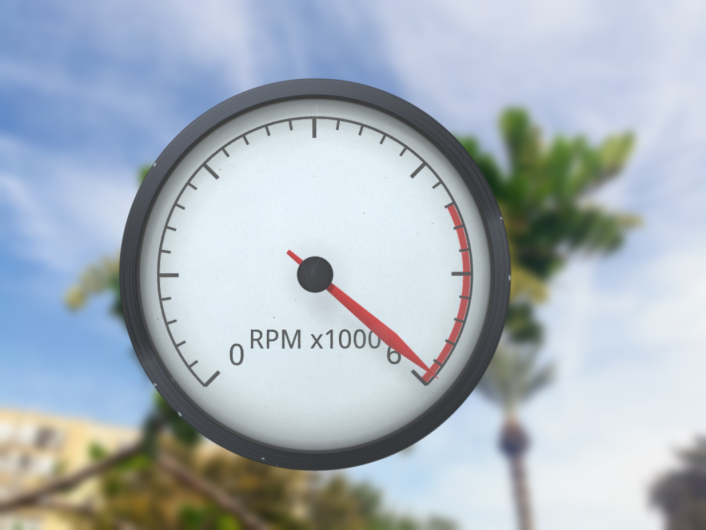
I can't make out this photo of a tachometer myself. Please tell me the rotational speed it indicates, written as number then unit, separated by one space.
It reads 5900 rpm
